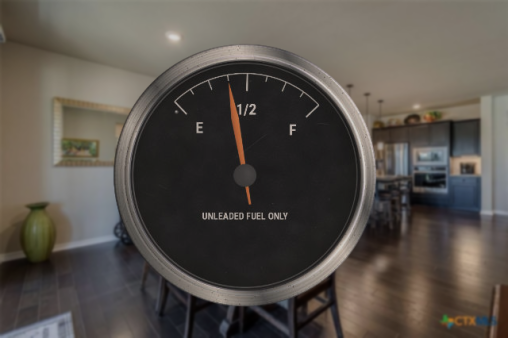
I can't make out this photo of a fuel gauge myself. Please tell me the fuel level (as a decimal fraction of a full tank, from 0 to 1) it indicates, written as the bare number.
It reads 0.375
